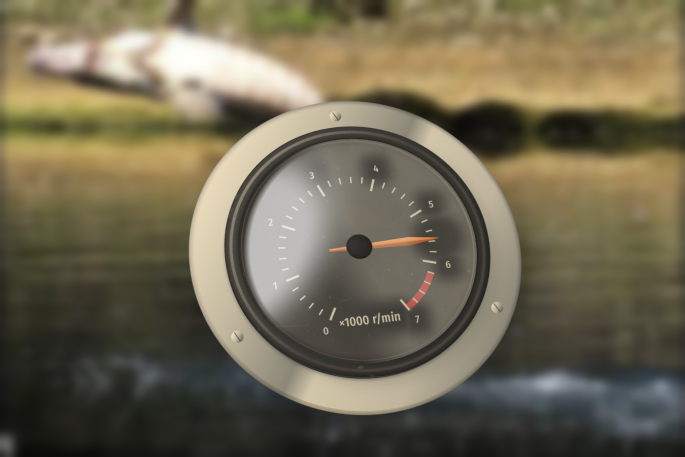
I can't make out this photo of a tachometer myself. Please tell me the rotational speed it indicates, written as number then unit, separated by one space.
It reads 5600 rpm
